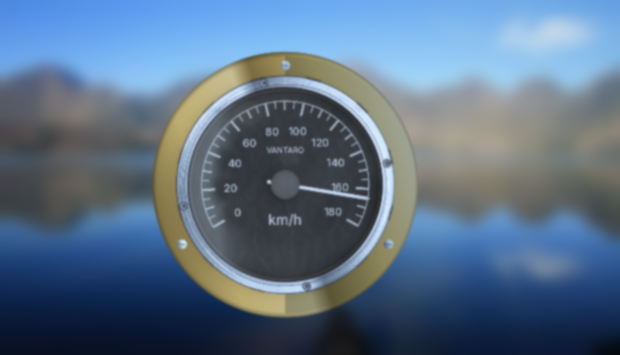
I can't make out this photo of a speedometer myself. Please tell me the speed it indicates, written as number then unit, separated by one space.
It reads 165 km/h
